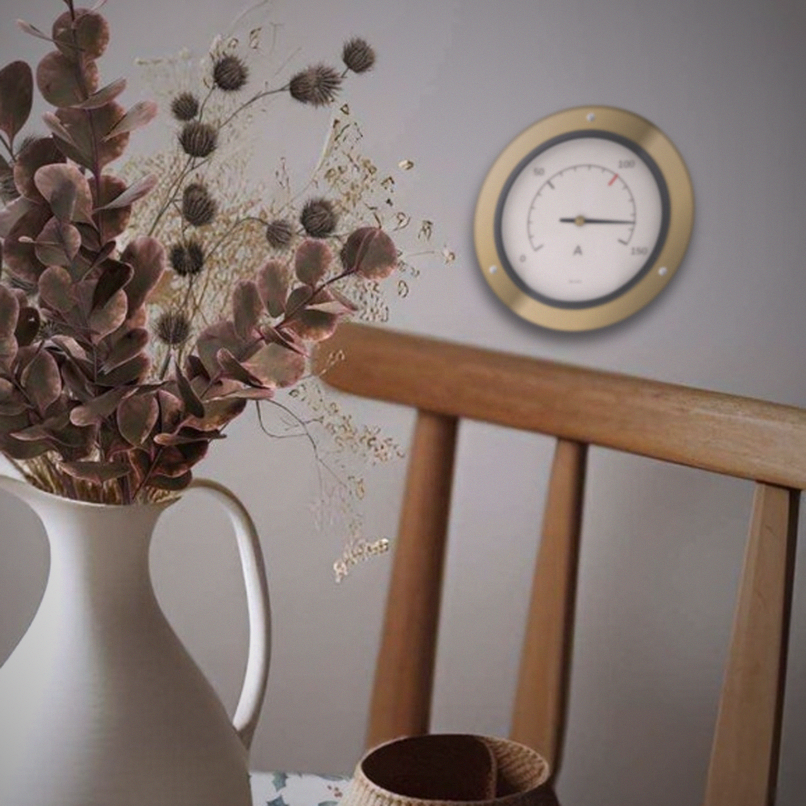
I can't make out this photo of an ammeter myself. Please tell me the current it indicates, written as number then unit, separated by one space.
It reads 135 A
